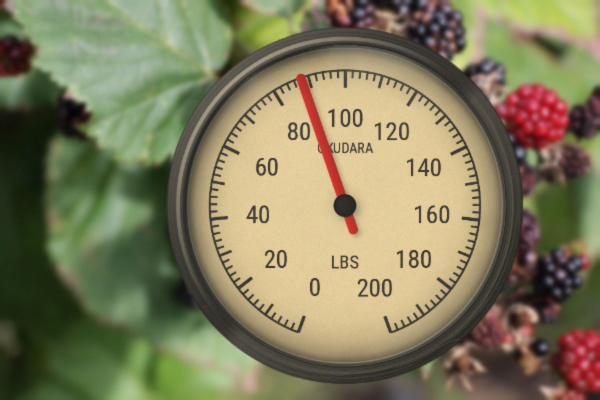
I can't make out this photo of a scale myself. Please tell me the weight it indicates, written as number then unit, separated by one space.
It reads 88 lb
